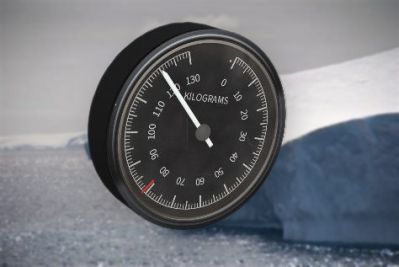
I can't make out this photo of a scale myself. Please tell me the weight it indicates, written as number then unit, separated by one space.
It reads 120 kg
